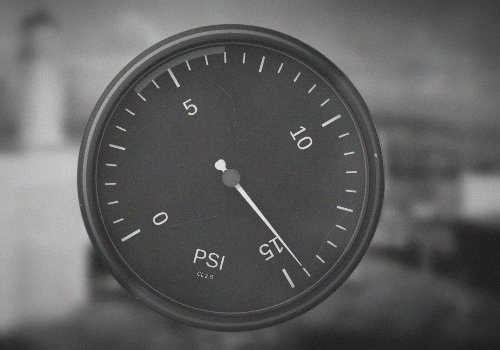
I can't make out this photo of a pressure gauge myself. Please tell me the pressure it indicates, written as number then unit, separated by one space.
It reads 14.5 psi
